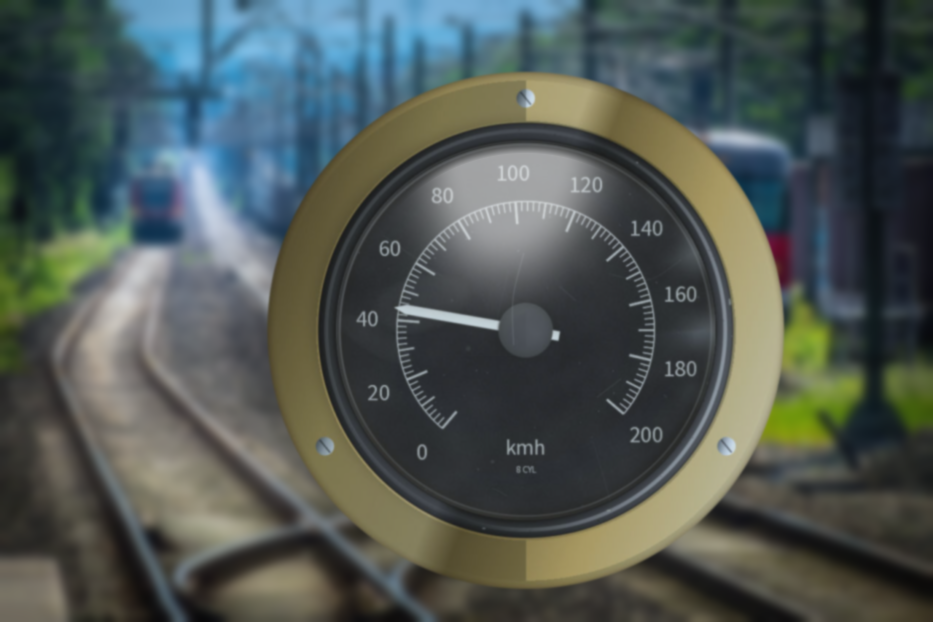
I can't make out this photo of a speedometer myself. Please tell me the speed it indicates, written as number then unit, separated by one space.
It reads 44 km/h
